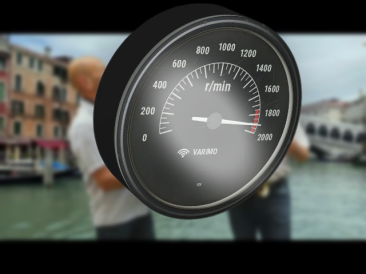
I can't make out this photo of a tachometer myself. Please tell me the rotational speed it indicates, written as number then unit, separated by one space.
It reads 1900 rpm
